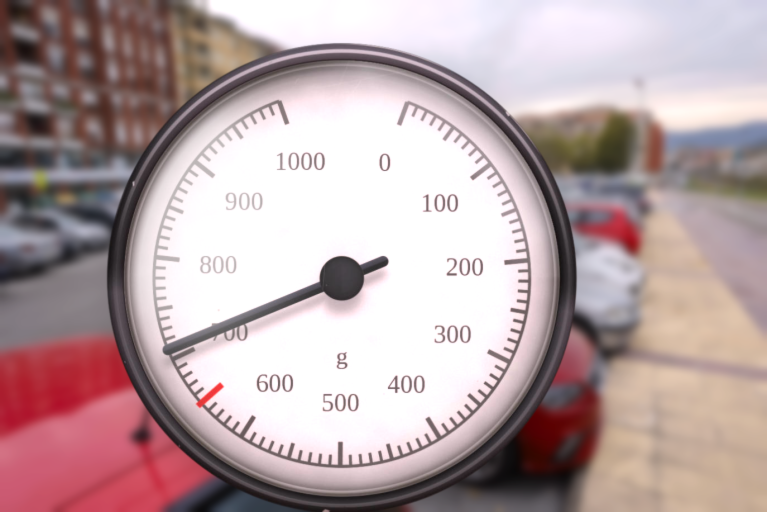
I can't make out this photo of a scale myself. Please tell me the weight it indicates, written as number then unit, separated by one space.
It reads 710 g
